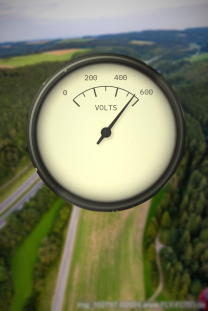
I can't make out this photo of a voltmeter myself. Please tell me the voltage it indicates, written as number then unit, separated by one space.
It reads 550 V
